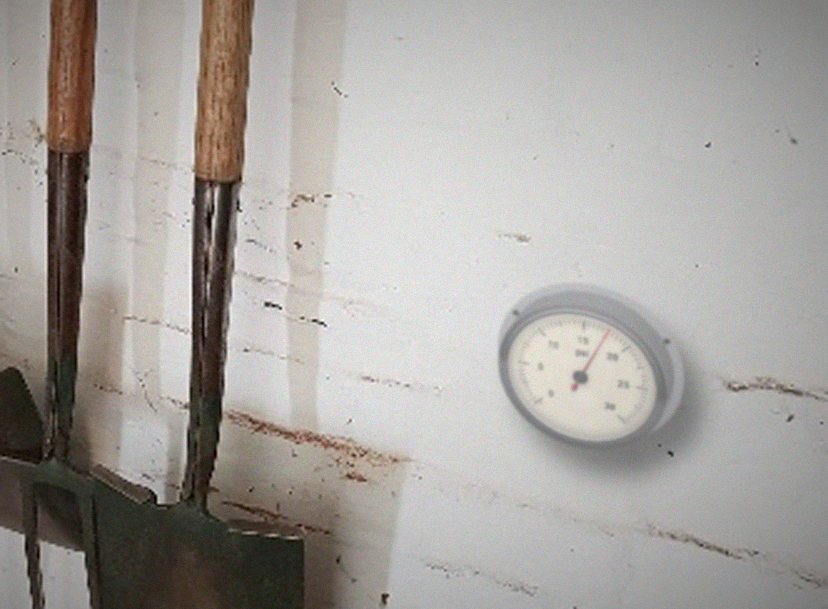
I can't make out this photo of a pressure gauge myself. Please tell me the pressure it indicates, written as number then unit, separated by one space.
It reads 17.5 psi
